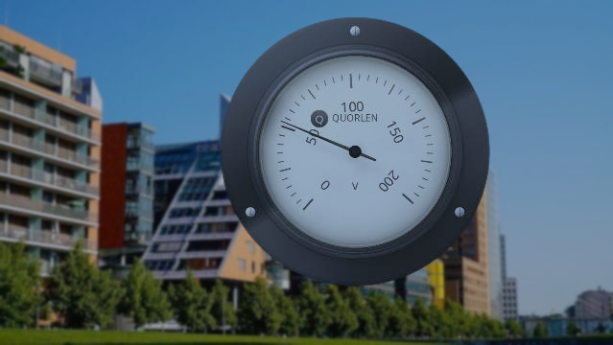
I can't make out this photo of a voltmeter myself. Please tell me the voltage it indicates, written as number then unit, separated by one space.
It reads 52.5 V
